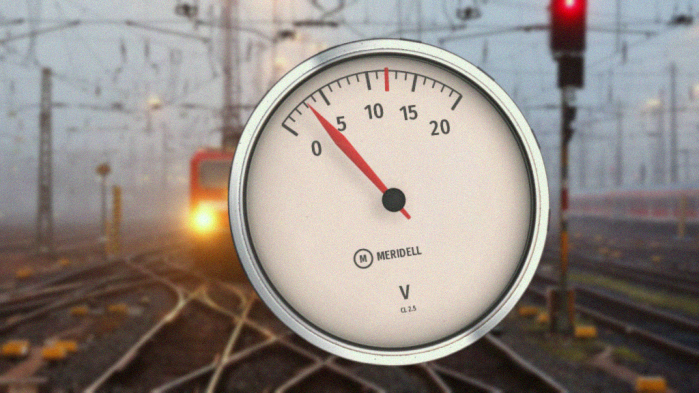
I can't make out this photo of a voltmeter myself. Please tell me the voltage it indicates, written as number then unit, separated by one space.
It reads 3 V
